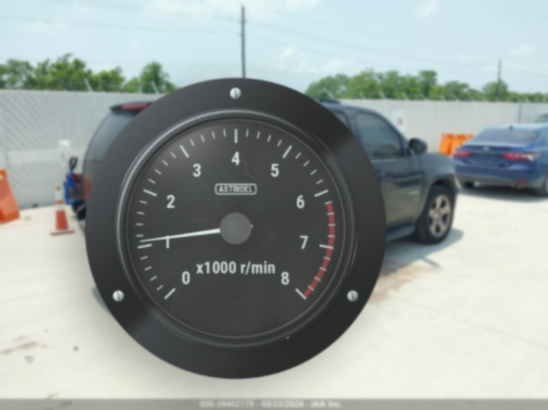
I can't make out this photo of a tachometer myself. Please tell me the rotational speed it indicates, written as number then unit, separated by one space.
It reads 1100 rpm
